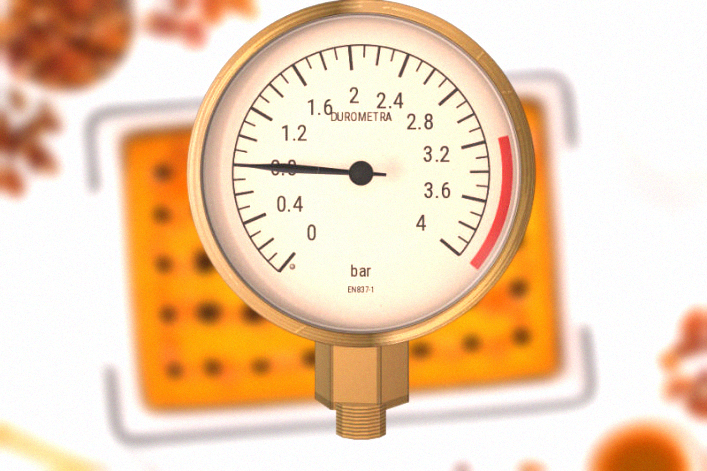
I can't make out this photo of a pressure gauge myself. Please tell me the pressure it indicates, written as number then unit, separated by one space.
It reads 0.8 bar
